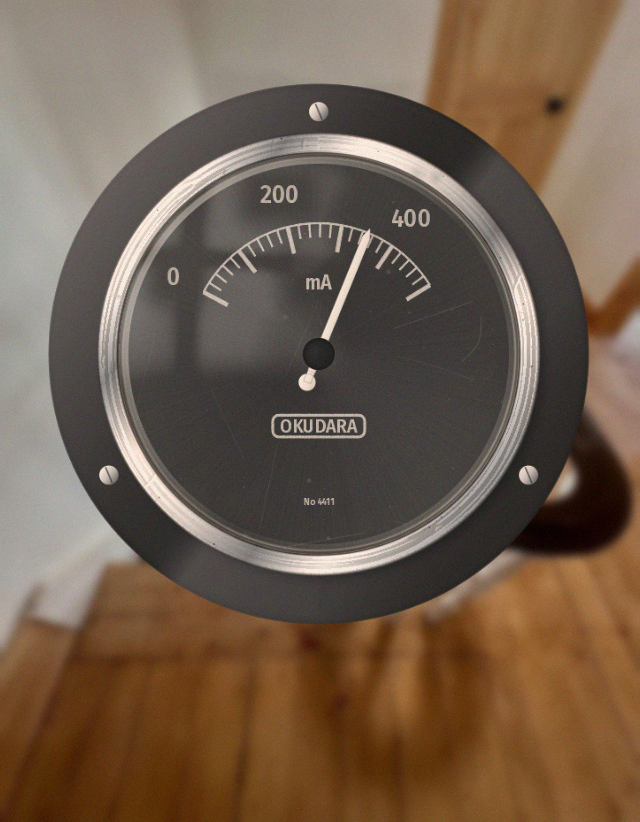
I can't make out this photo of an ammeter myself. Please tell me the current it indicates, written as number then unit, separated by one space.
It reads 350 mA
